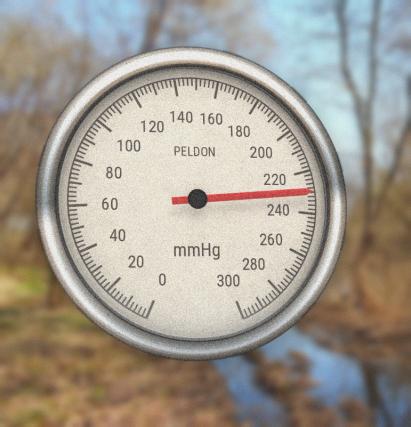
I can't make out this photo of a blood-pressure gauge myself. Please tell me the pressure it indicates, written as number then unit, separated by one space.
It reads 230 mmHg
